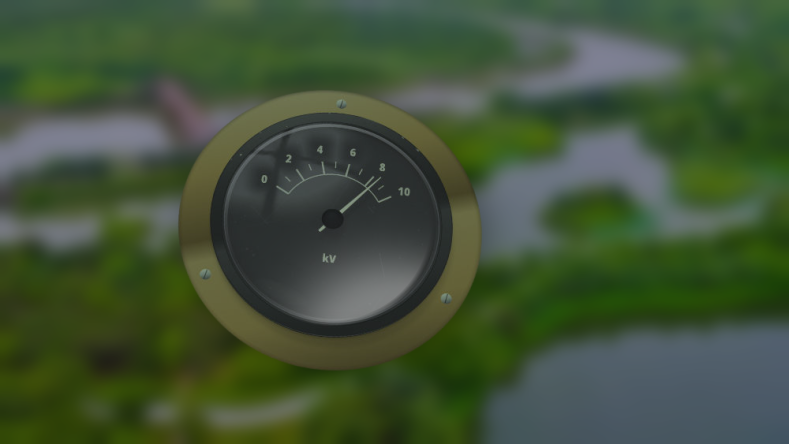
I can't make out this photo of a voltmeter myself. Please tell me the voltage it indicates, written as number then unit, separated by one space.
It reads 8.5 kV
